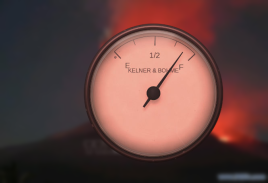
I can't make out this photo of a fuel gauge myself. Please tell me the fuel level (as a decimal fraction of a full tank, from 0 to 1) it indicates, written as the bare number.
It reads 0.875
